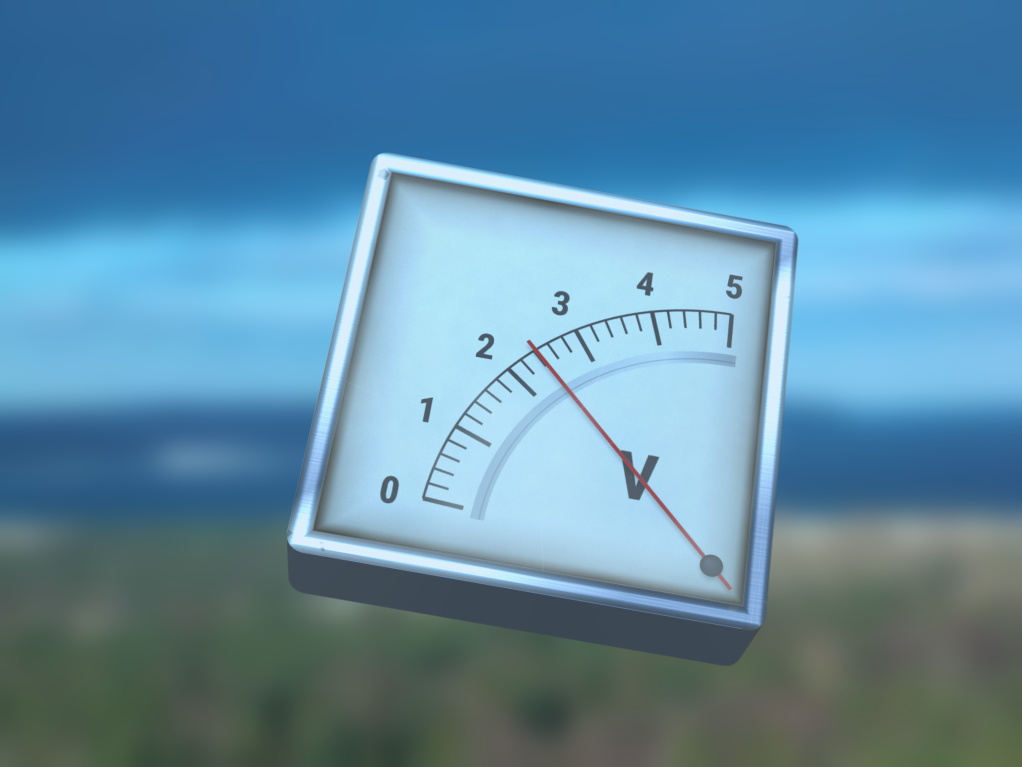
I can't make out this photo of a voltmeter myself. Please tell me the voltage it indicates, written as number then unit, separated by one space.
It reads 2.4 V
